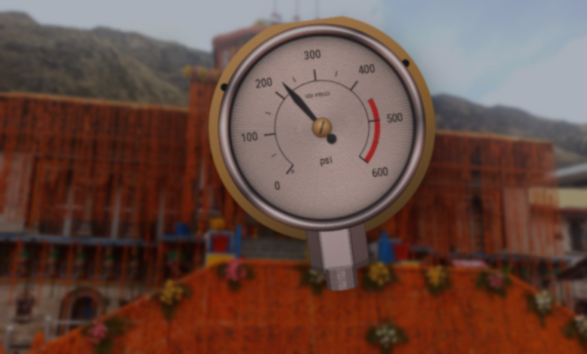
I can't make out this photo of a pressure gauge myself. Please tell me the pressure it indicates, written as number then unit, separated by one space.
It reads 225 psi
